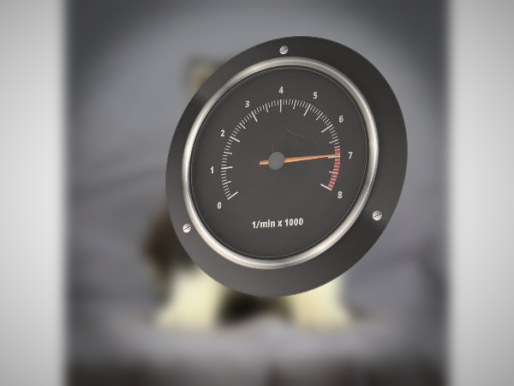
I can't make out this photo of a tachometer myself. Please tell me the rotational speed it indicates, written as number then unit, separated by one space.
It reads 7000 rpm
